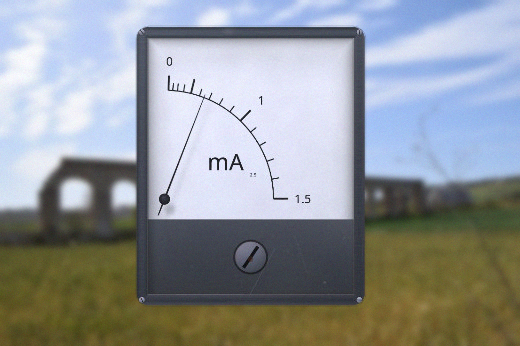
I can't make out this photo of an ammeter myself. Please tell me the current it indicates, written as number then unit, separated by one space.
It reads 0.65 mA
